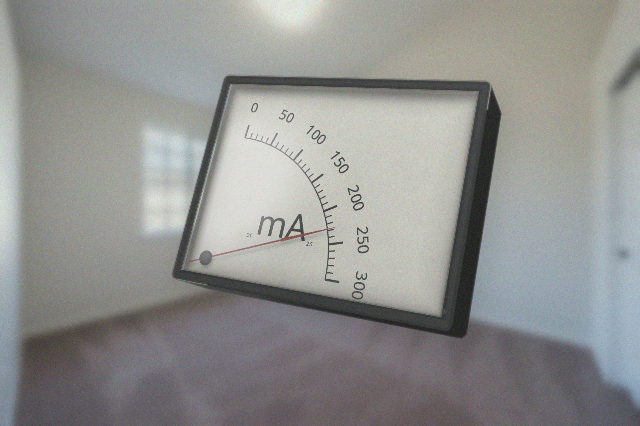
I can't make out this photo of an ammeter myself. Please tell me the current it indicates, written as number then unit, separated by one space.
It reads 230 mA
